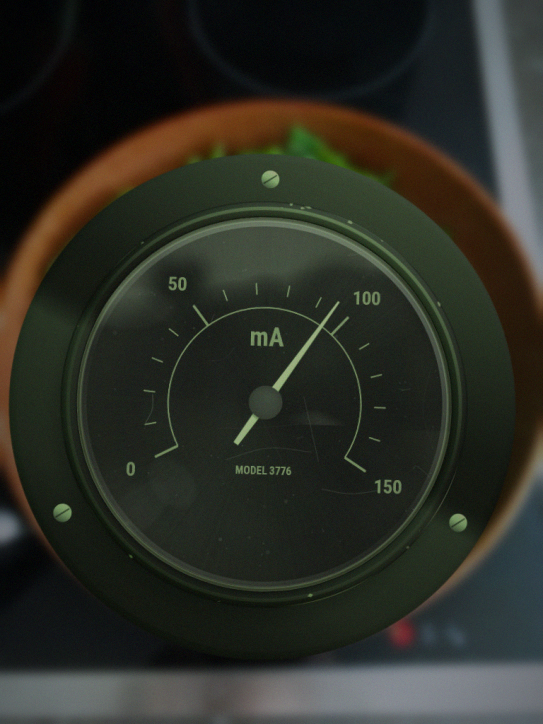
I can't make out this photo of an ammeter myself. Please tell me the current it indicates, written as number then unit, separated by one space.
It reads 95 mA
